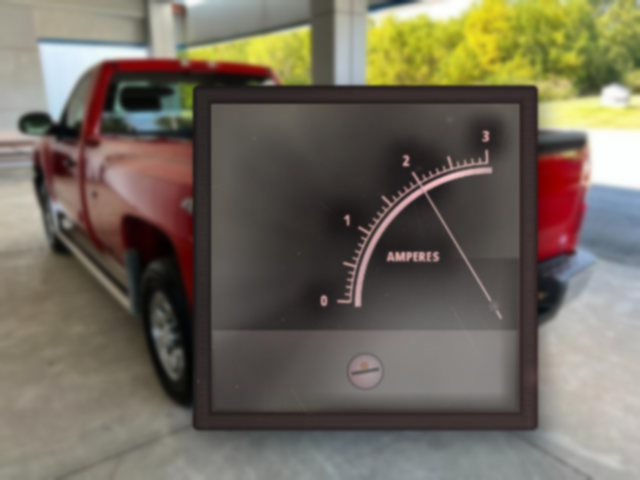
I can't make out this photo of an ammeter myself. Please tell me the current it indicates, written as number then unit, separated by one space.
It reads 2 A
